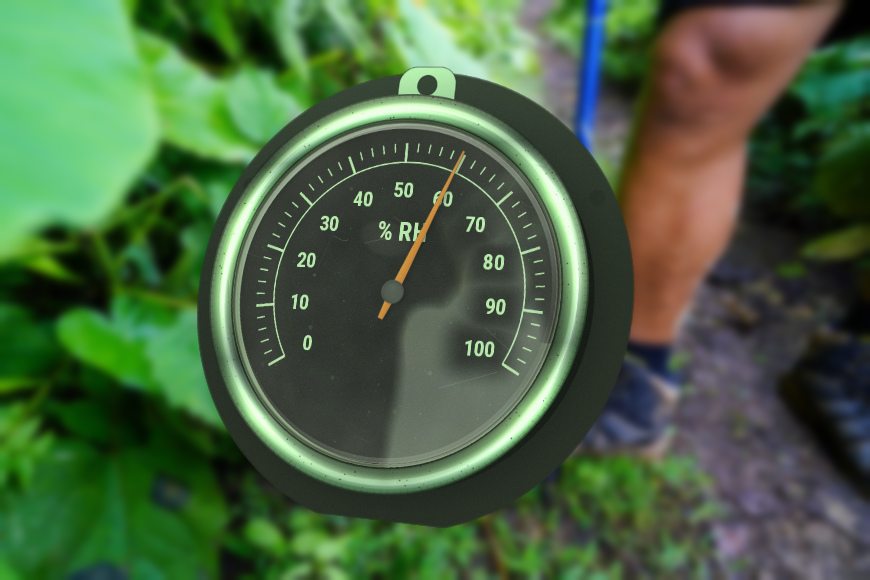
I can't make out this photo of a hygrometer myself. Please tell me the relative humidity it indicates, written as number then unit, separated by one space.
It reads 60 %
